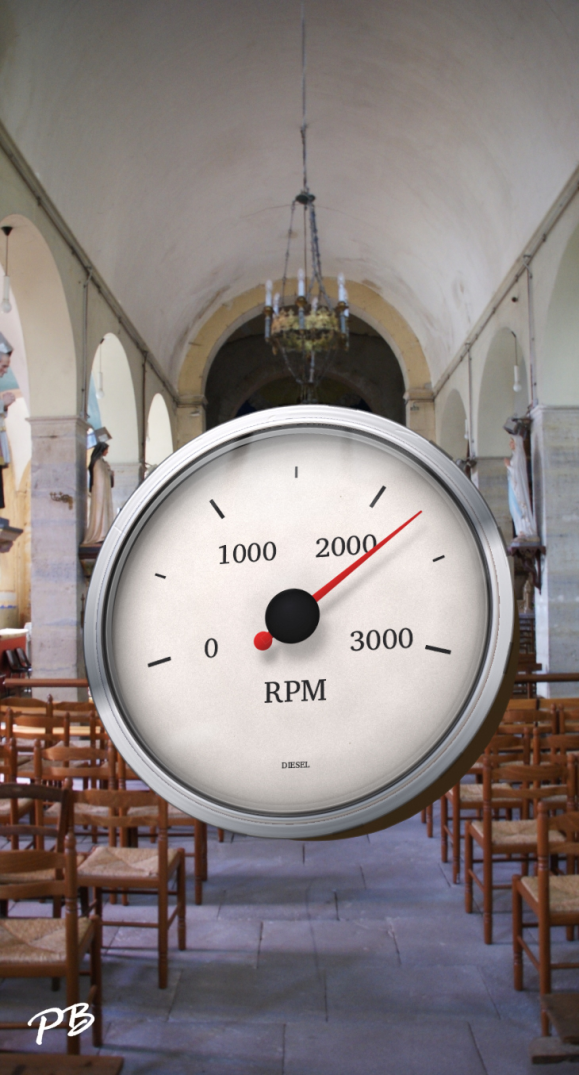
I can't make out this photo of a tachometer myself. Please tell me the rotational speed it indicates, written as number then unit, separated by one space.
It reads 2250 rpm
